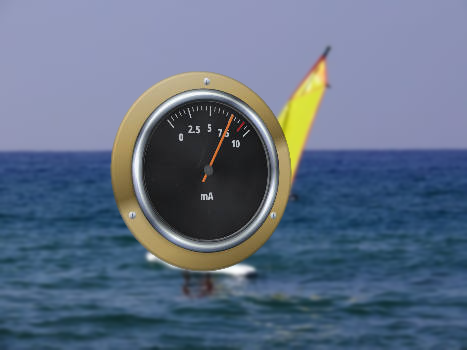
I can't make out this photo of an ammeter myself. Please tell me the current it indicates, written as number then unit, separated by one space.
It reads 7.5 mA
